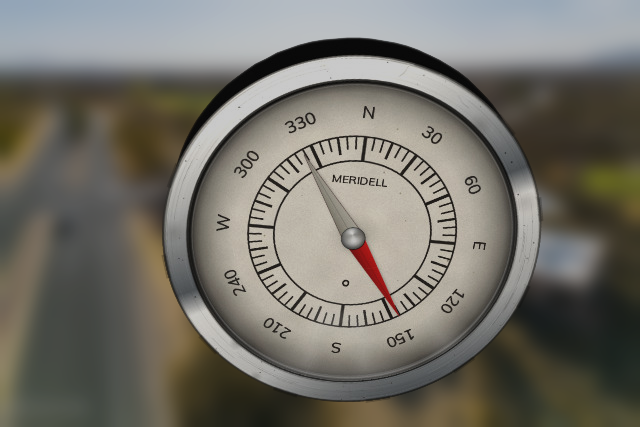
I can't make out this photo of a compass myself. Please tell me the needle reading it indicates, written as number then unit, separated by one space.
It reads 145 °
